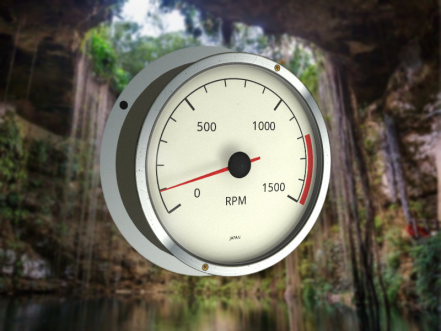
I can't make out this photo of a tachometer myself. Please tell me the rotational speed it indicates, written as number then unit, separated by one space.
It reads 100 rpm
